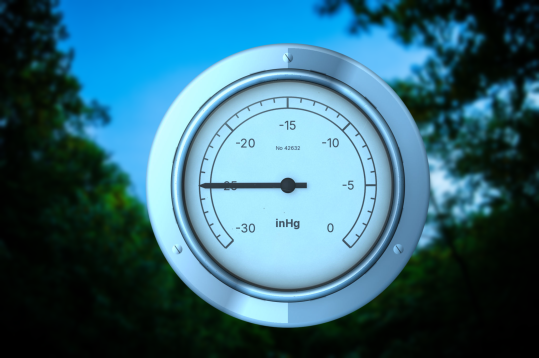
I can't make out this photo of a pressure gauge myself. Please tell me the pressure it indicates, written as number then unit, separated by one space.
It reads -25 inHg
